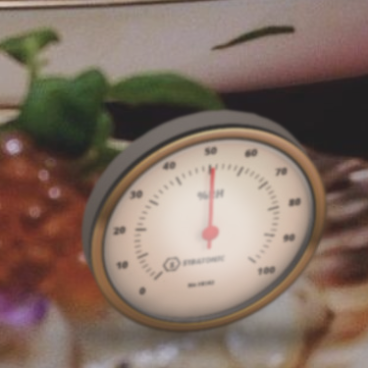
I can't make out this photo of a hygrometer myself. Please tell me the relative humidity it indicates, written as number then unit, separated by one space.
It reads 50 %
